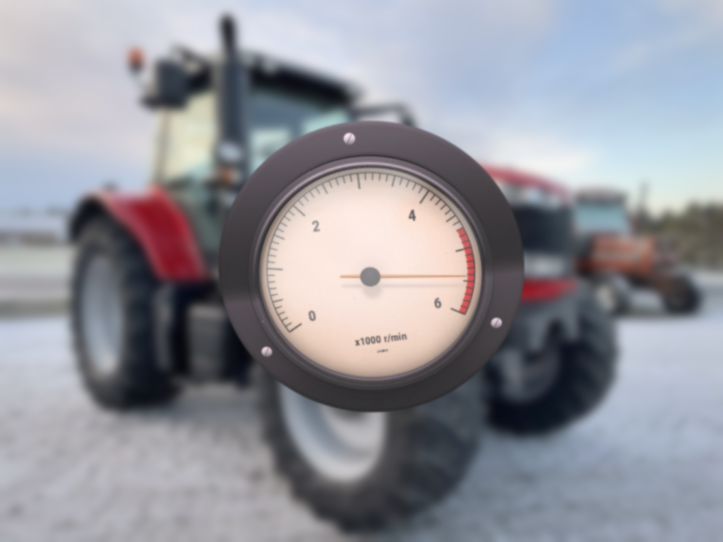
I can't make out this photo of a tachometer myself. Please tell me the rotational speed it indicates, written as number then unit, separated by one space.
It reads 5400 rpm
